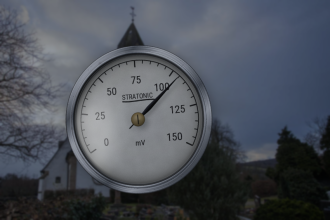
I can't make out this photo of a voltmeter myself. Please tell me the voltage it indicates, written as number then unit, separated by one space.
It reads 105 mV
